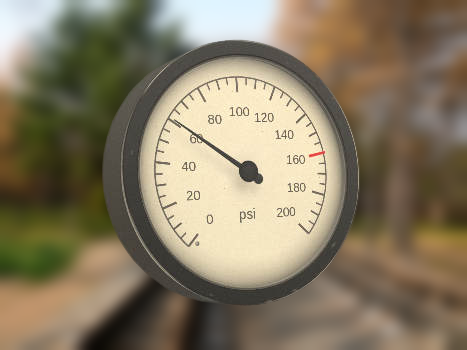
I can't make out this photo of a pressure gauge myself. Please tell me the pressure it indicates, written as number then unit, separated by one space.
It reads 60 psi
